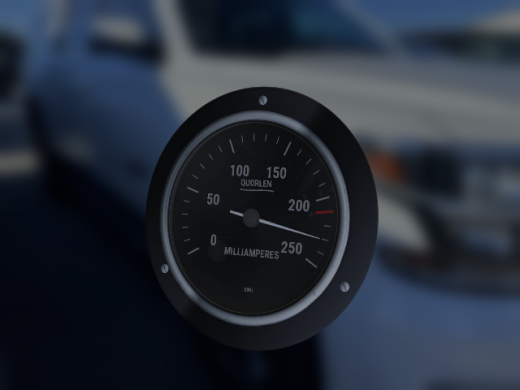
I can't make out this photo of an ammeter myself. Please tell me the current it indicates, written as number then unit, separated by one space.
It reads 230 mA
